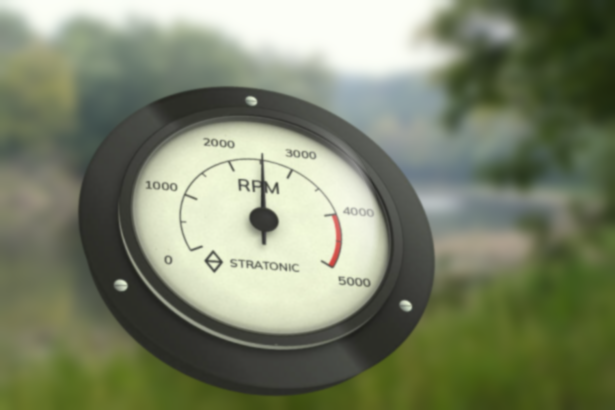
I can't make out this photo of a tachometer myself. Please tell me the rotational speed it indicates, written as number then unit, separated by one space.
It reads 2500 rpm
